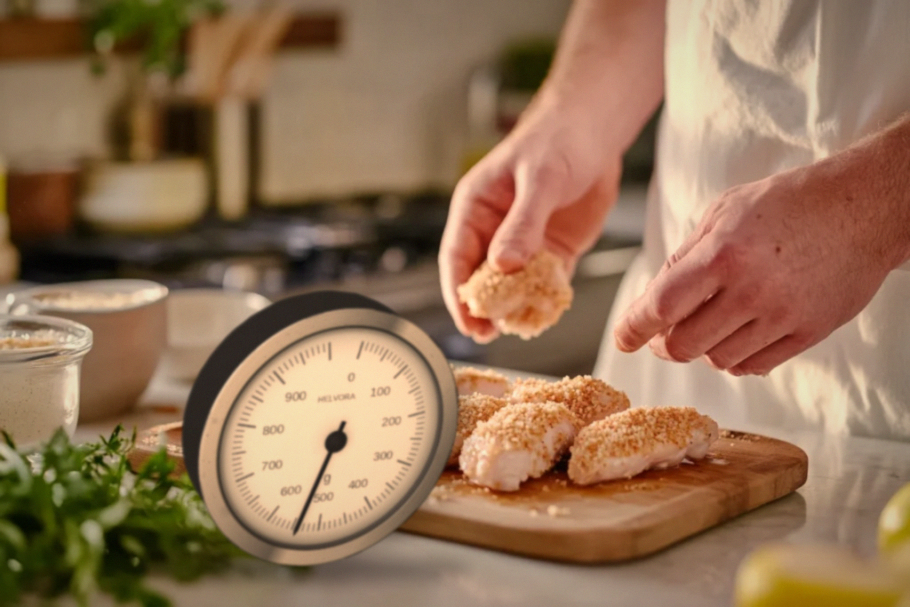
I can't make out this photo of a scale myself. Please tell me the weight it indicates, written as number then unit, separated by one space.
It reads 550 g
